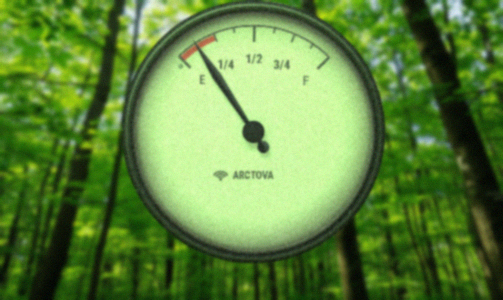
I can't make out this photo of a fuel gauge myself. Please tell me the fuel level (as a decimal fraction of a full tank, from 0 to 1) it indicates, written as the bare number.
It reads 0.125
